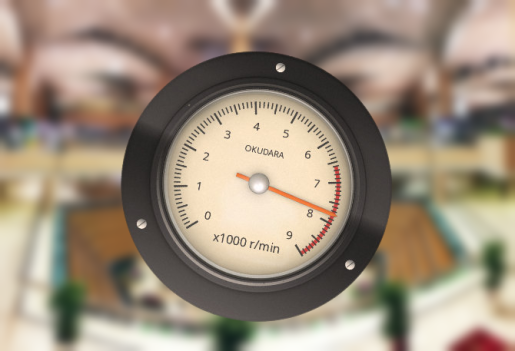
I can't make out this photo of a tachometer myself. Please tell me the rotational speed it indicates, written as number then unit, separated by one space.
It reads 7800 rpm
